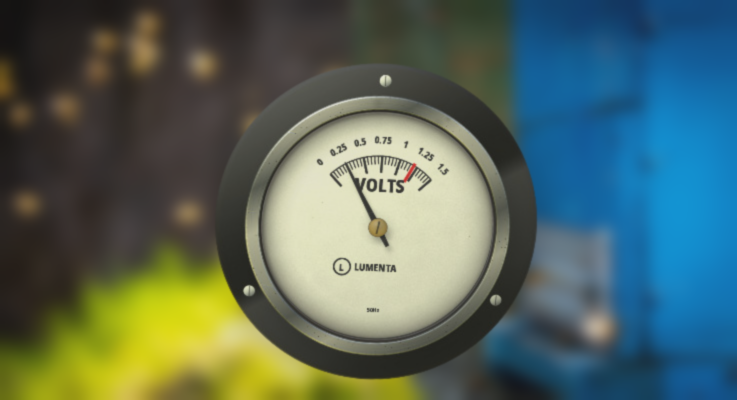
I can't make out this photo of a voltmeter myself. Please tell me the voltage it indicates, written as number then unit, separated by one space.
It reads 0.25 V
